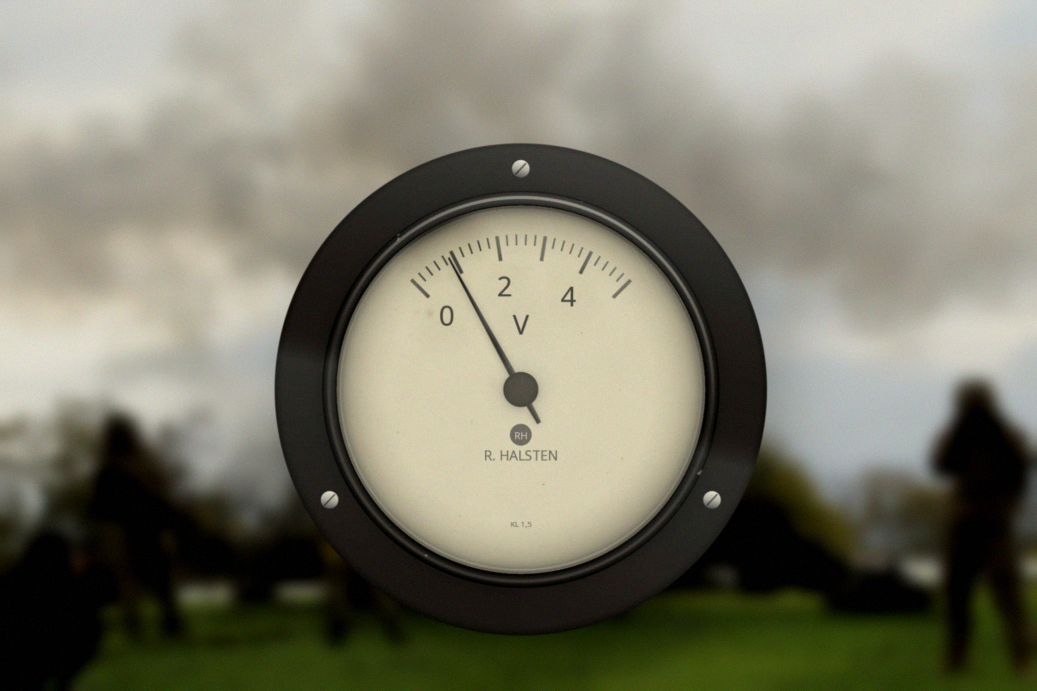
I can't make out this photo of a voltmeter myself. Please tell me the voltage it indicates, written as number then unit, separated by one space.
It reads 0.9 V
